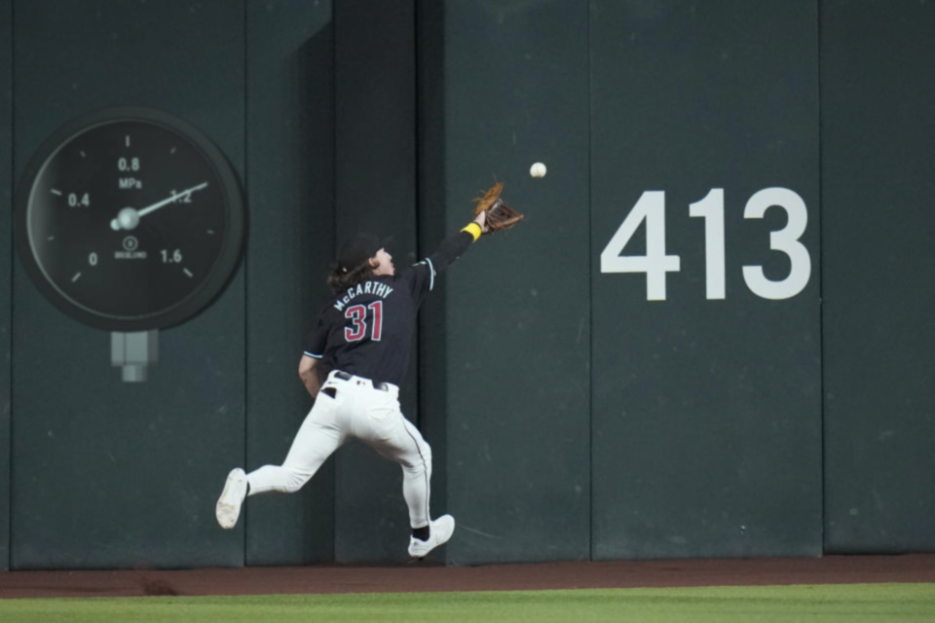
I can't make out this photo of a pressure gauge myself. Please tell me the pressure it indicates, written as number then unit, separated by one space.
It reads 1.2 MPa
